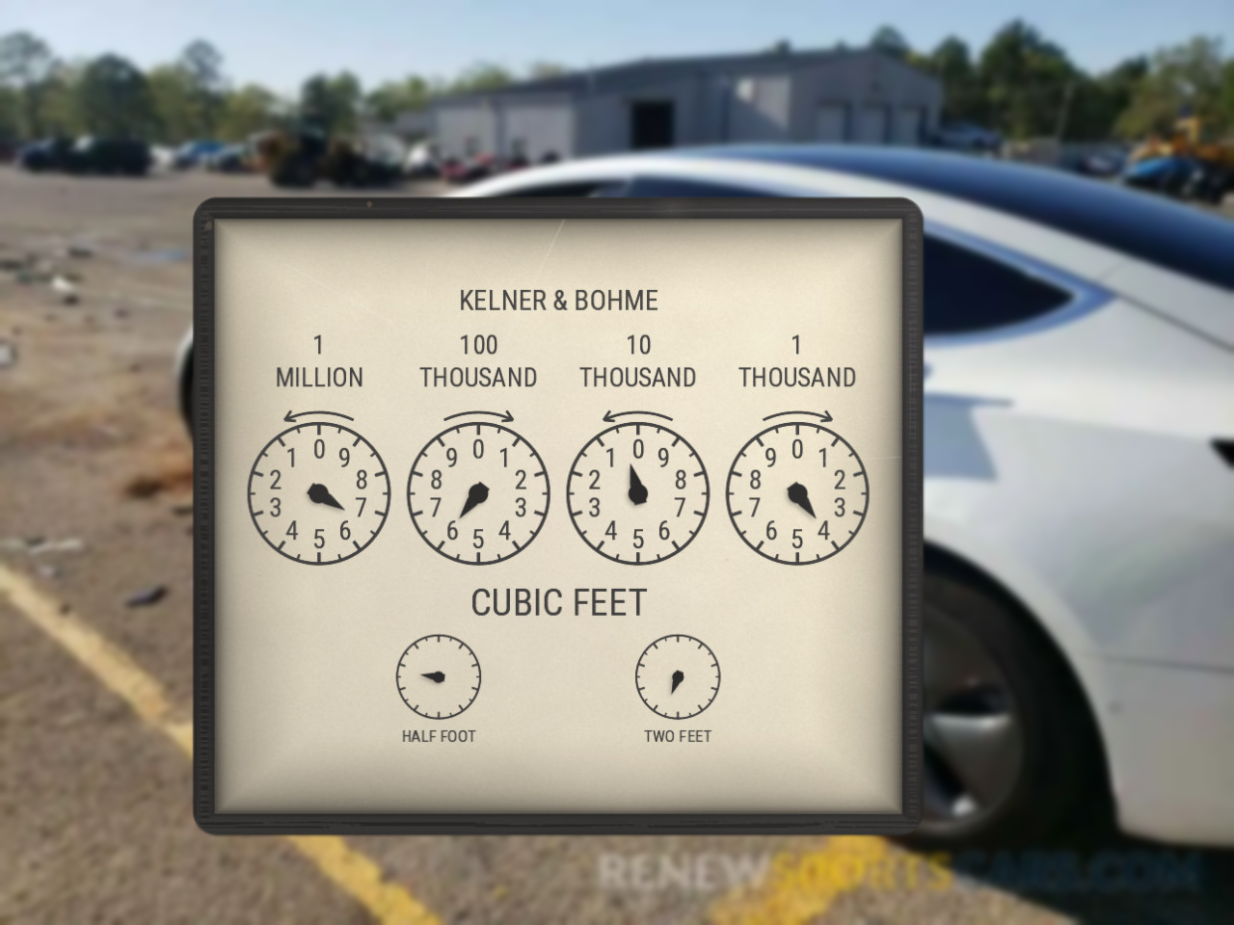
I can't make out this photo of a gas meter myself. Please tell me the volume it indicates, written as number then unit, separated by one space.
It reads 660400 ft³
